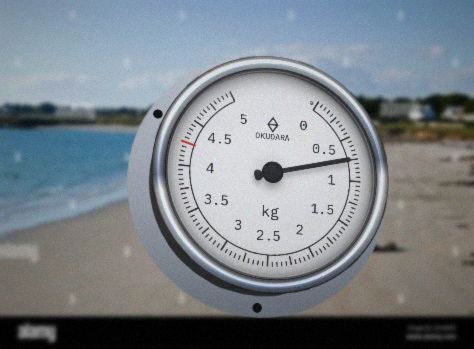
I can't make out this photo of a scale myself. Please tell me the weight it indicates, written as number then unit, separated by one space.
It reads 0.75 kg
